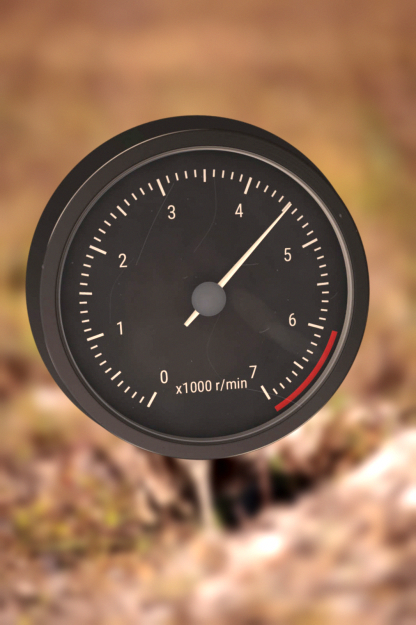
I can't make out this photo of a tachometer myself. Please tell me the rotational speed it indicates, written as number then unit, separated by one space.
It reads 4500 rpm
